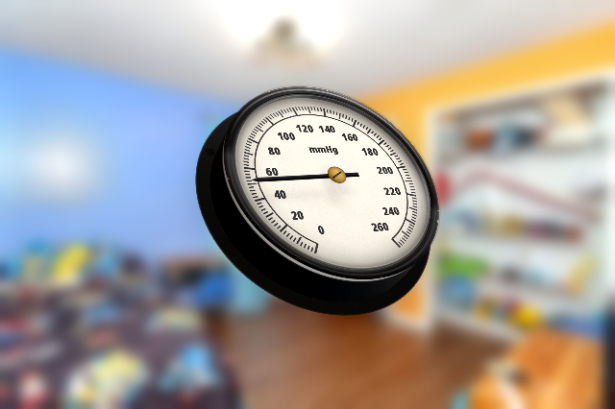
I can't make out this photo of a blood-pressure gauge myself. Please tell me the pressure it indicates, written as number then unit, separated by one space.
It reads 50 mmHg
